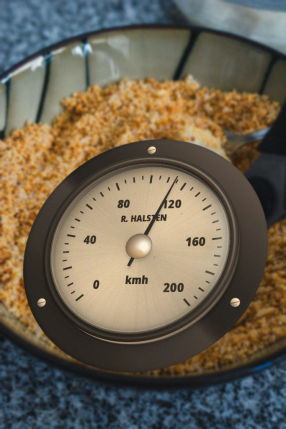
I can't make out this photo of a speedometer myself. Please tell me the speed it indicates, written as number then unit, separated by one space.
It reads 115 km/h
